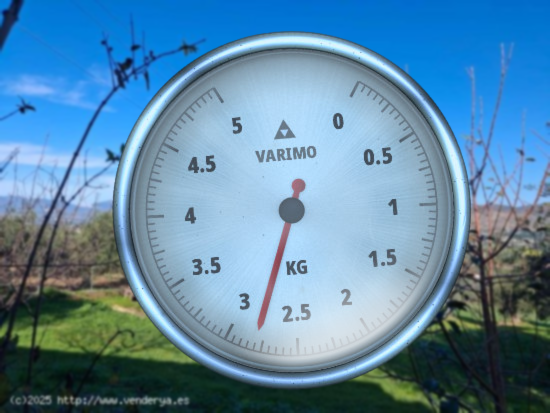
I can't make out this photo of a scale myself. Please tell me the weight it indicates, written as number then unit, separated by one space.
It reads 2.8 kg
